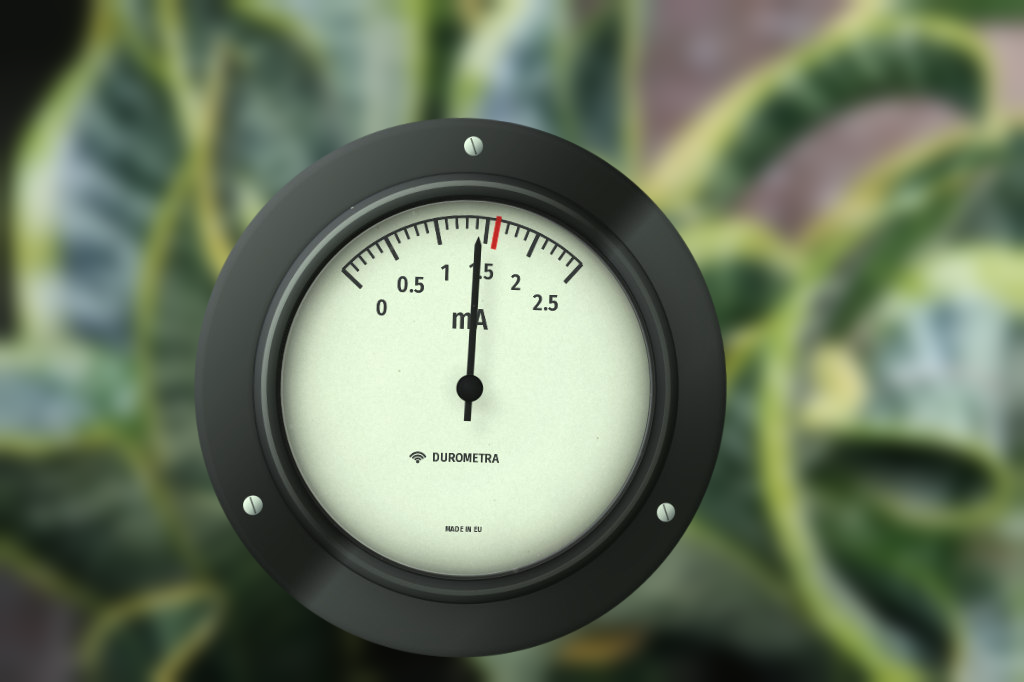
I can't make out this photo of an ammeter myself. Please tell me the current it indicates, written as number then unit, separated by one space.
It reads 1.4 mA
